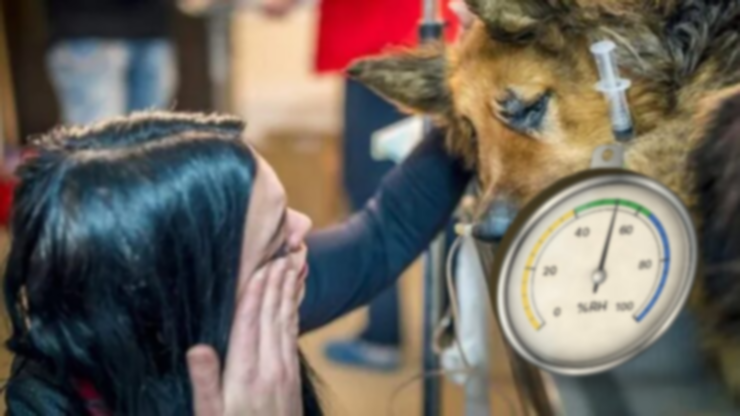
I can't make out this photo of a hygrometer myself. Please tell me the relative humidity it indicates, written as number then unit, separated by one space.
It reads 52 %
